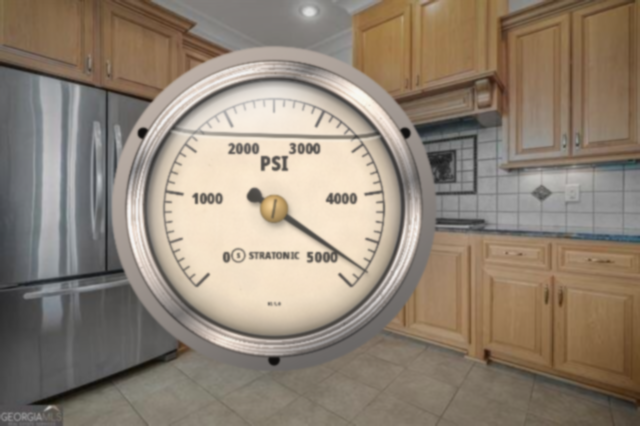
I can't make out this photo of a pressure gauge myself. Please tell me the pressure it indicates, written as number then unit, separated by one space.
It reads 4800 psi
